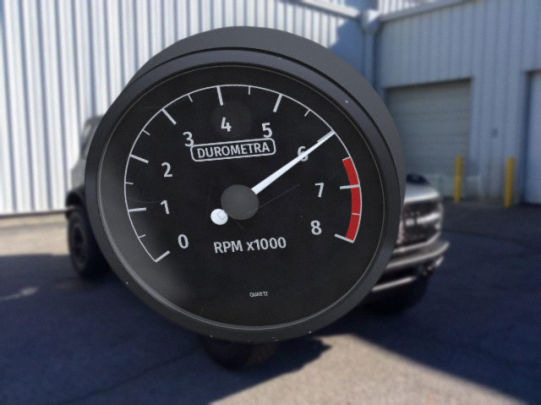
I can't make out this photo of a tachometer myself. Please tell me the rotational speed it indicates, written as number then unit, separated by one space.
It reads 6000 rpm
